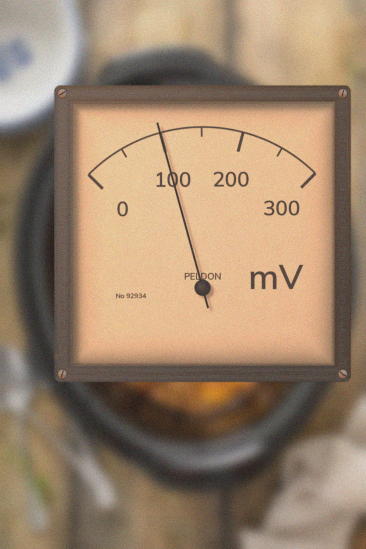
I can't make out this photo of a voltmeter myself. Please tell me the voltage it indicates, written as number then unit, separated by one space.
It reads 100 mV
